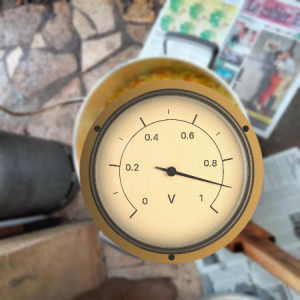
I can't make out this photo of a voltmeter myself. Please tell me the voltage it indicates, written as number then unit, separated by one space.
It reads 0.9 V
